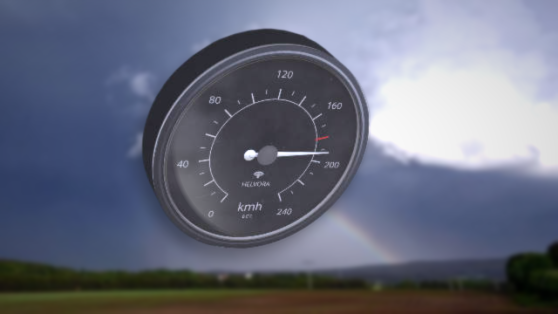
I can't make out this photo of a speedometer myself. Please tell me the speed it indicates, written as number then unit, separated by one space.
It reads 190 km/h
